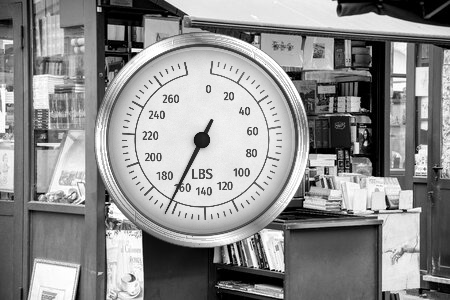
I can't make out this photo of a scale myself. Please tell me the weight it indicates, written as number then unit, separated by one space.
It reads 164 lb
